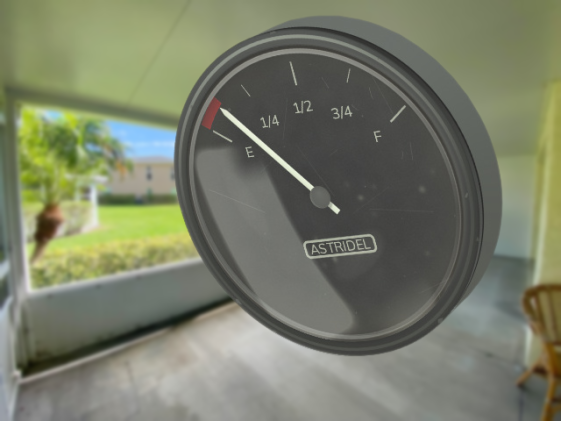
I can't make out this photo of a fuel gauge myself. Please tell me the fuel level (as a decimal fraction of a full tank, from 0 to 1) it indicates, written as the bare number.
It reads 0.125
